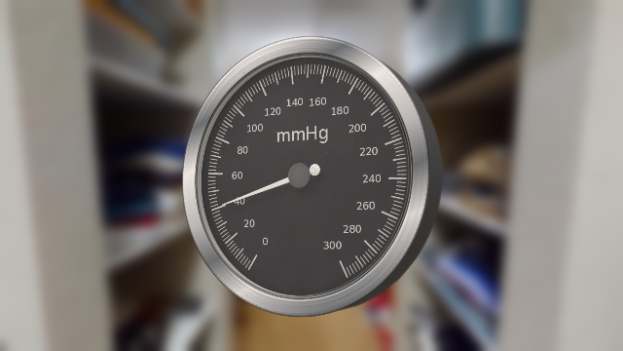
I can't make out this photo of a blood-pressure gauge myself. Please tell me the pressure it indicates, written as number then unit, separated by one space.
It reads 40 mmHg
